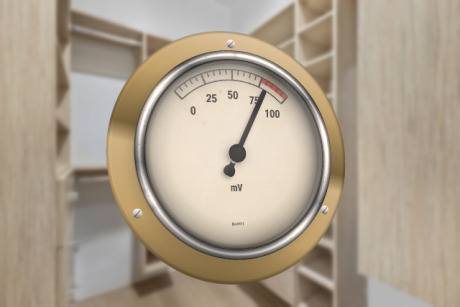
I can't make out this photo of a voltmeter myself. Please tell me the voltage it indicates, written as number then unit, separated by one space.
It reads 80 mV
